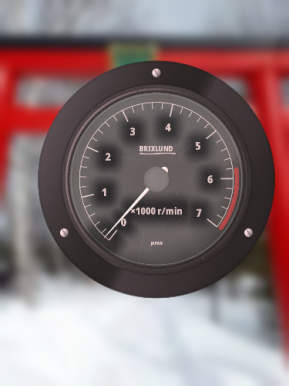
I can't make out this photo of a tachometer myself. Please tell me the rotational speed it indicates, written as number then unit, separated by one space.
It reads 100 rpm
